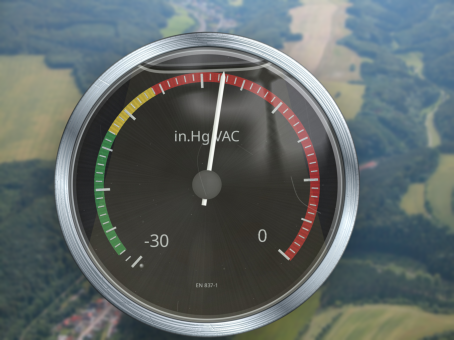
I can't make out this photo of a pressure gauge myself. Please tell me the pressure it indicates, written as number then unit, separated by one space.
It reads -13.75 inHg
